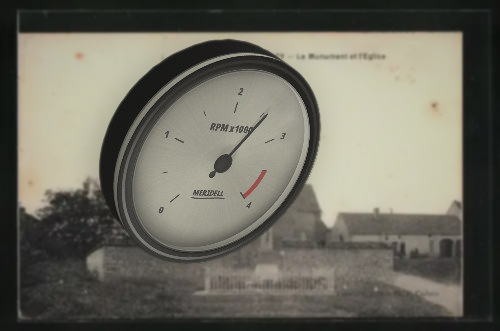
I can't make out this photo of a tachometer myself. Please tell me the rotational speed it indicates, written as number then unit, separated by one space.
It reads 2500 rpm
